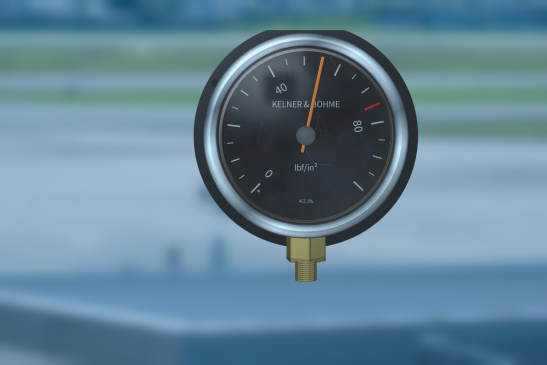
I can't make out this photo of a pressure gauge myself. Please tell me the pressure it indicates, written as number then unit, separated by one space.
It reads 55 psi
